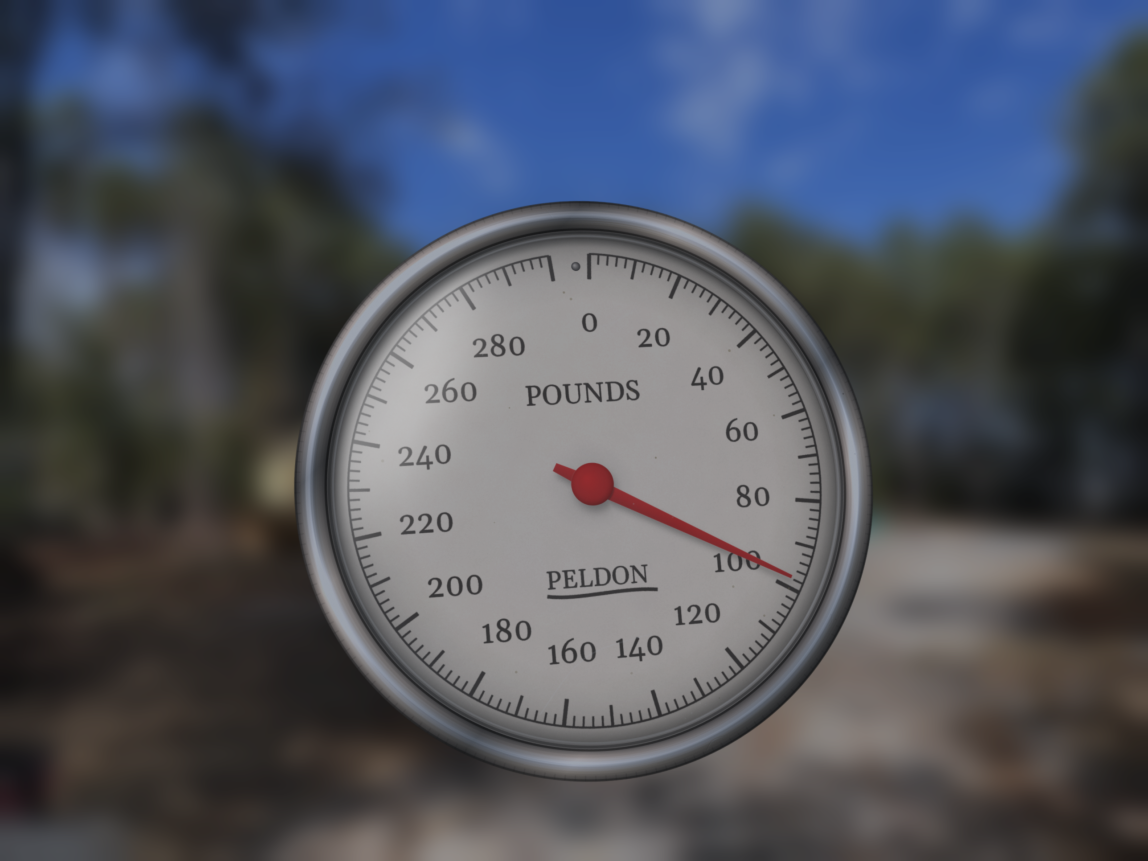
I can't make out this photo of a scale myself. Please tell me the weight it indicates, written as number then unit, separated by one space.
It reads 98 lb
